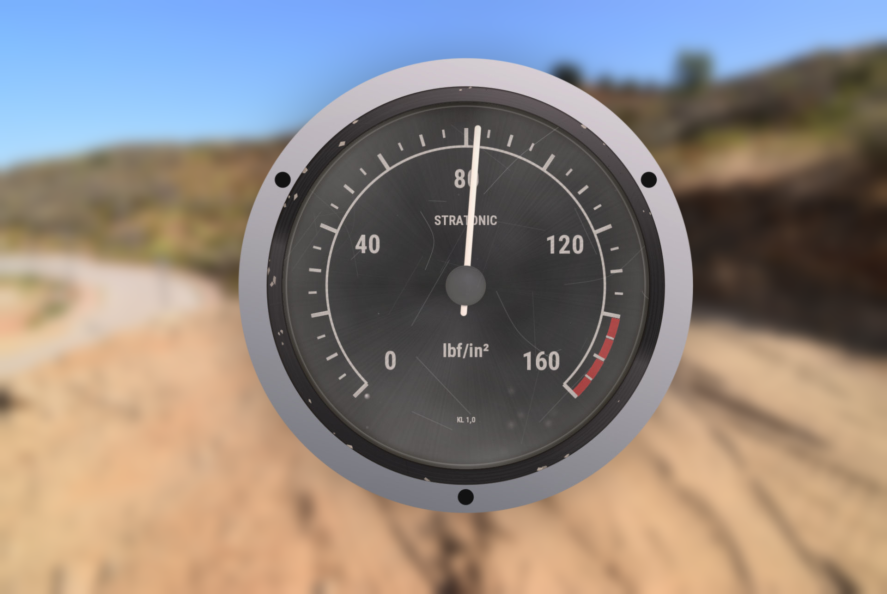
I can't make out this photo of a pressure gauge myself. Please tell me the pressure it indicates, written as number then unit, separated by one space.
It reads 82.5 psi
